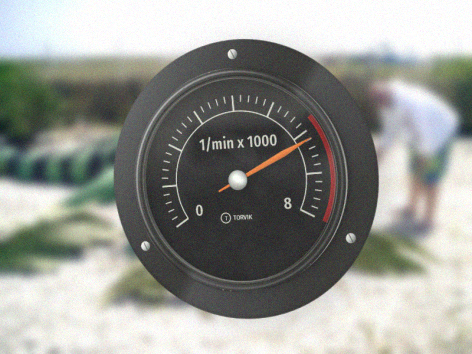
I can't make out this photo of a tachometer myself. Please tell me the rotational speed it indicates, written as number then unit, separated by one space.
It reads 6200 rpm
